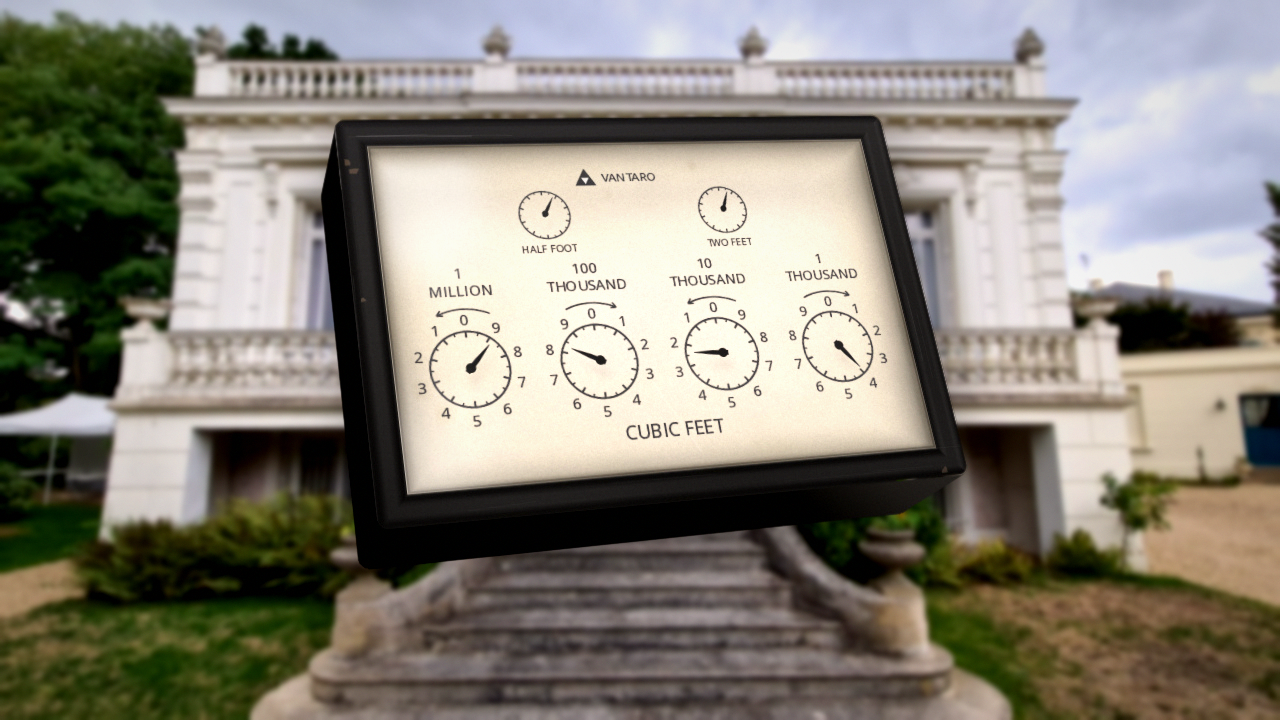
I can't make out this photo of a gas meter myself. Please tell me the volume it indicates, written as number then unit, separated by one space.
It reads 882400 ft³
